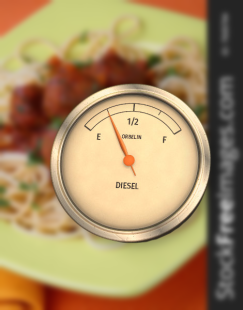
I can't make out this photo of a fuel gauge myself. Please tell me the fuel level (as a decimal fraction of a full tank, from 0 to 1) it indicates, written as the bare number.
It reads 0.25
